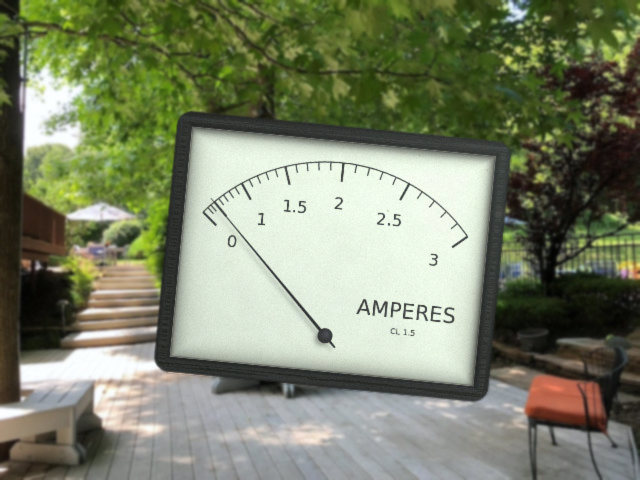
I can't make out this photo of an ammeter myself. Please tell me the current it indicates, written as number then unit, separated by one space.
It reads 0.5 A
